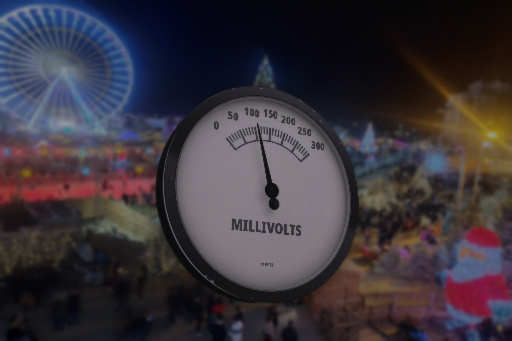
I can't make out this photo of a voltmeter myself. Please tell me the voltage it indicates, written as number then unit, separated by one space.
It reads 100 mV
